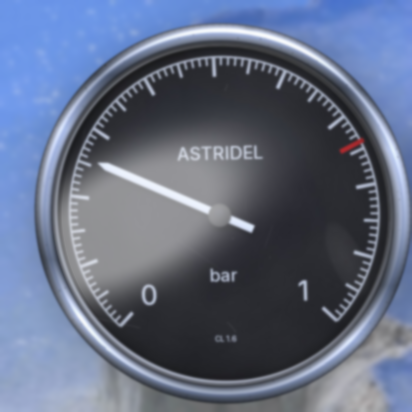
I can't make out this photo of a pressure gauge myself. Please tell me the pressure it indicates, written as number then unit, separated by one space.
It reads 0.26 bar
